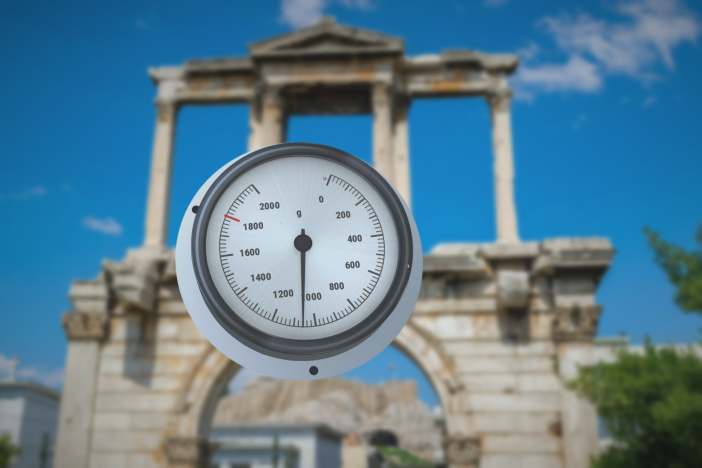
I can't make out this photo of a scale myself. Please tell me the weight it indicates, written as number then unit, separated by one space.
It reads 1060 g
